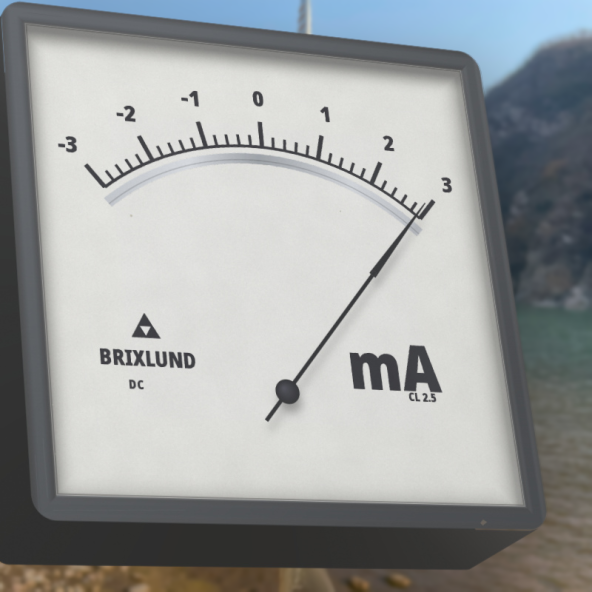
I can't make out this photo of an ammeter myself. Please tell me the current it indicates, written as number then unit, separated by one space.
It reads 2.9 mA
